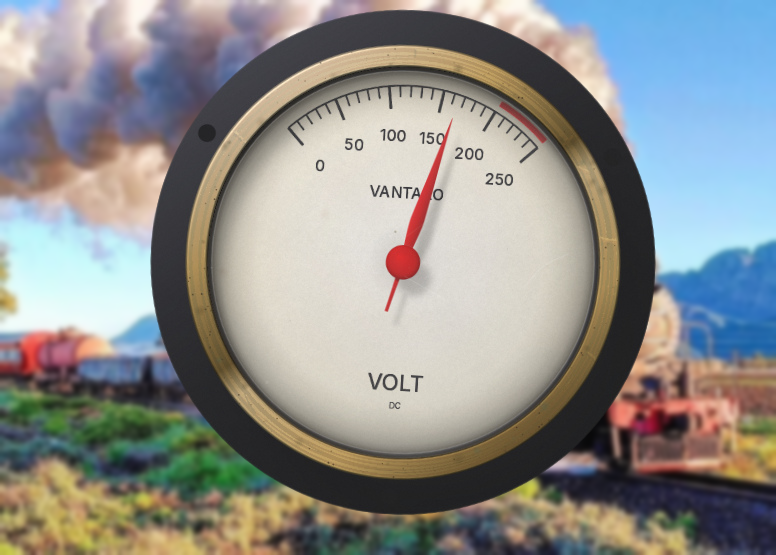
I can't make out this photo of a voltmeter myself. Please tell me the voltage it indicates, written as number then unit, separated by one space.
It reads 165 V
